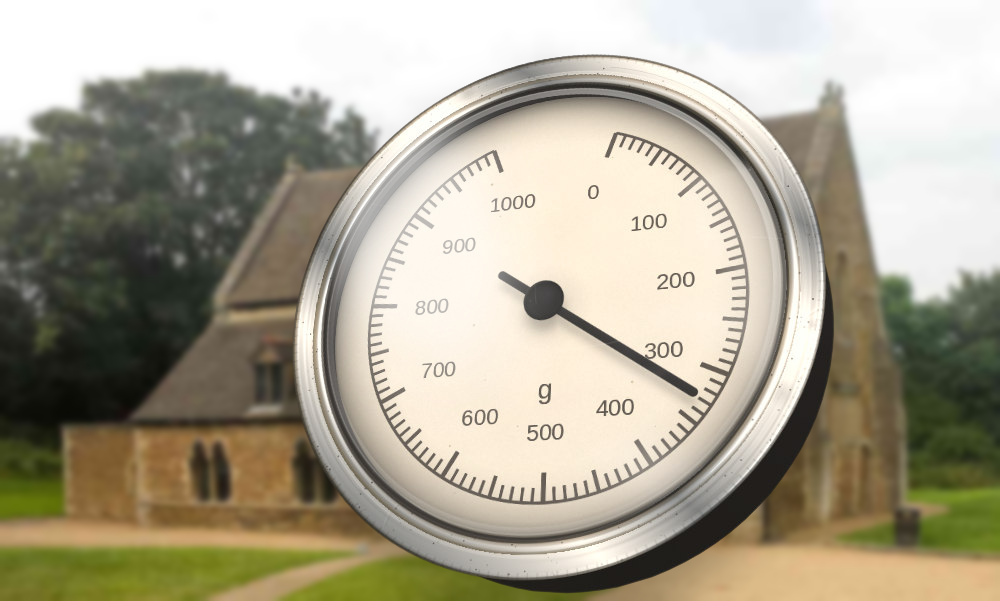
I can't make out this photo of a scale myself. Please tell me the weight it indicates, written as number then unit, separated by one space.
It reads 330 g
